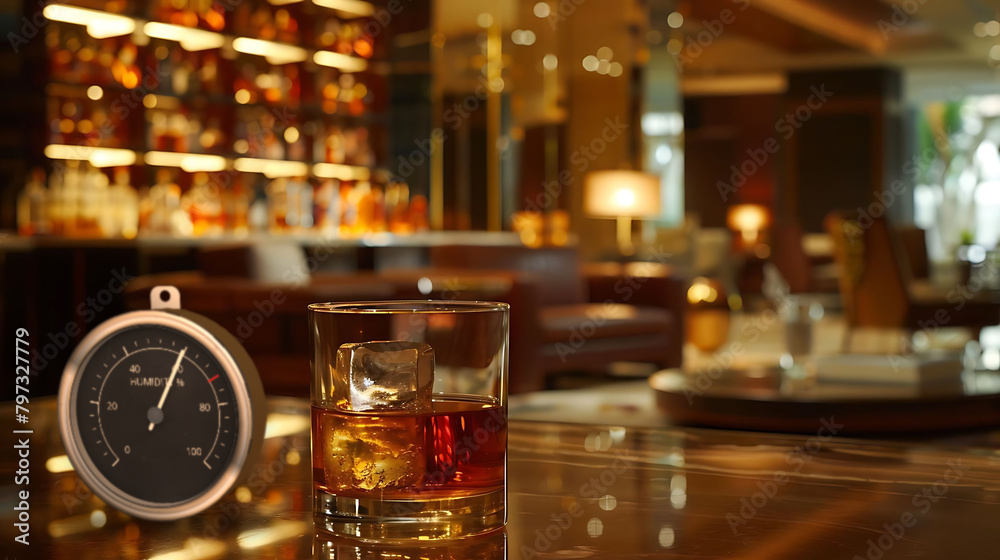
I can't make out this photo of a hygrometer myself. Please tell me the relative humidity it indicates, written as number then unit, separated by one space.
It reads 60 %
